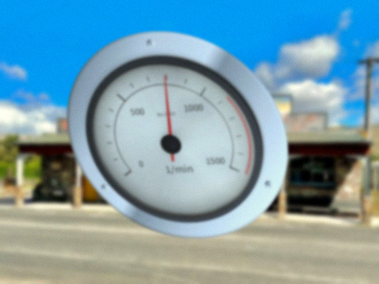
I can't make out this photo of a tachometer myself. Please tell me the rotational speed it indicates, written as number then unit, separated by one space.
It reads 800 rpm
